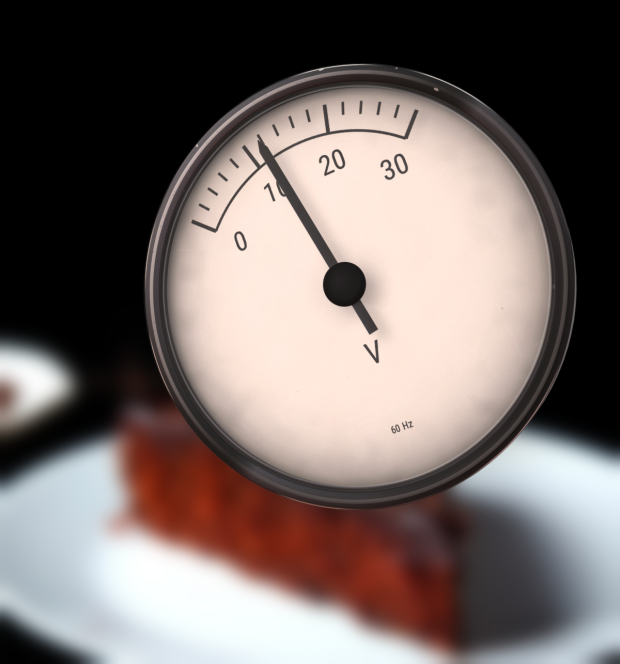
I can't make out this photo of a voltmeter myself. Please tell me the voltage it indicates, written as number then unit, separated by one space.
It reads 12 V
